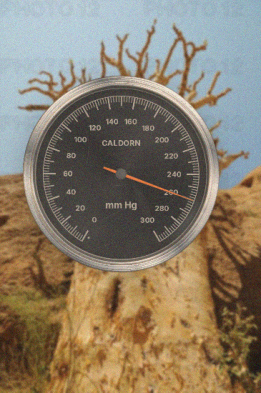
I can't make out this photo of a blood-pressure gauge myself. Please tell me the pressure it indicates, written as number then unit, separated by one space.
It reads 260 mmHg
